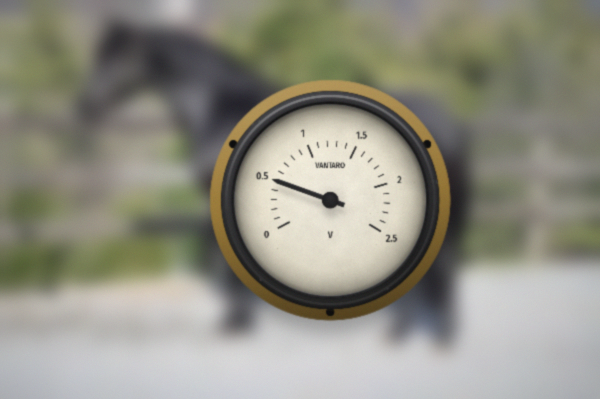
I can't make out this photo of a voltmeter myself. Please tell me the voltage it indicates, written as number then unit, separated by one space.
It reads 0.5 V
